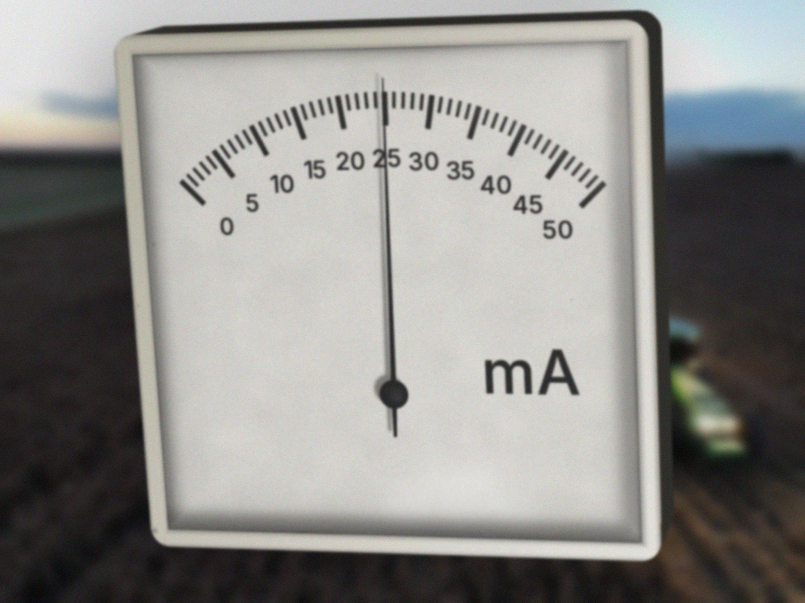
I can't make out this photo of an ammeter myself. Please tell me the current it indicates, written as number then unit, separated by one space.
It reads 25 mA
